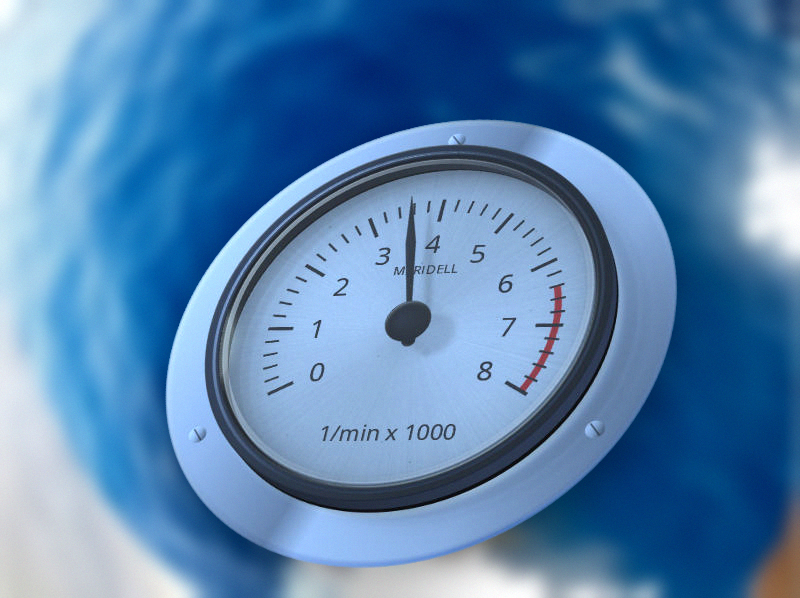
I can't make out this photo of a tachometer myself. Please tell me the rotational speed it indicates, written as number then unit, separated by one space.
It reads 3600 rpm
